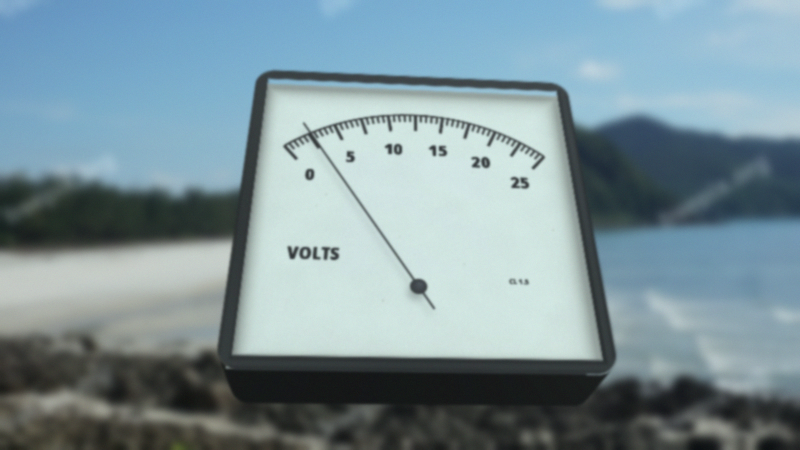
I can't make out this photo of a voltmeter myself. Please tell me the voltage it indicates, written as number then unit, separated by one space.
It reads 2.5 V
